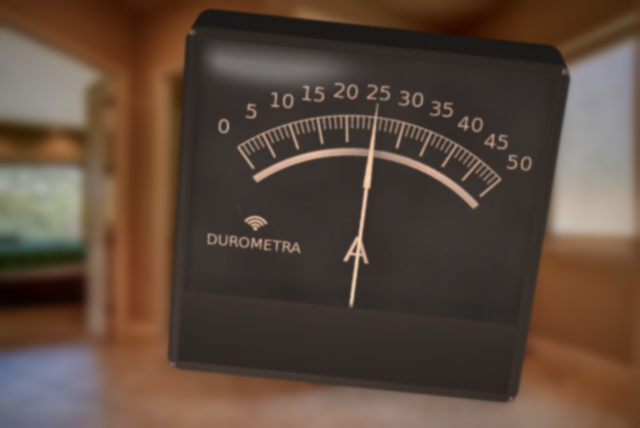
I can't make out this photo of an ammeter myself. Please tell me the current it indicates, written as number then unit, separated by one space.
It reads 25 A
